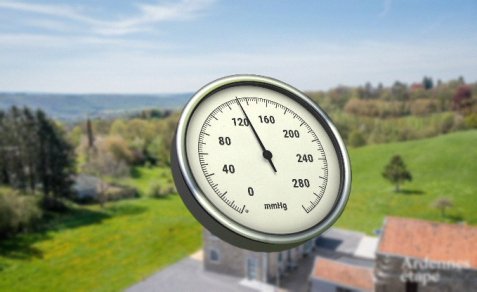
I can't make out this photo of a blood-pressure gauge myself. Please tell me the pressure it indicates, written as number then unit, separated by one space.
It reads 130 mmHg
